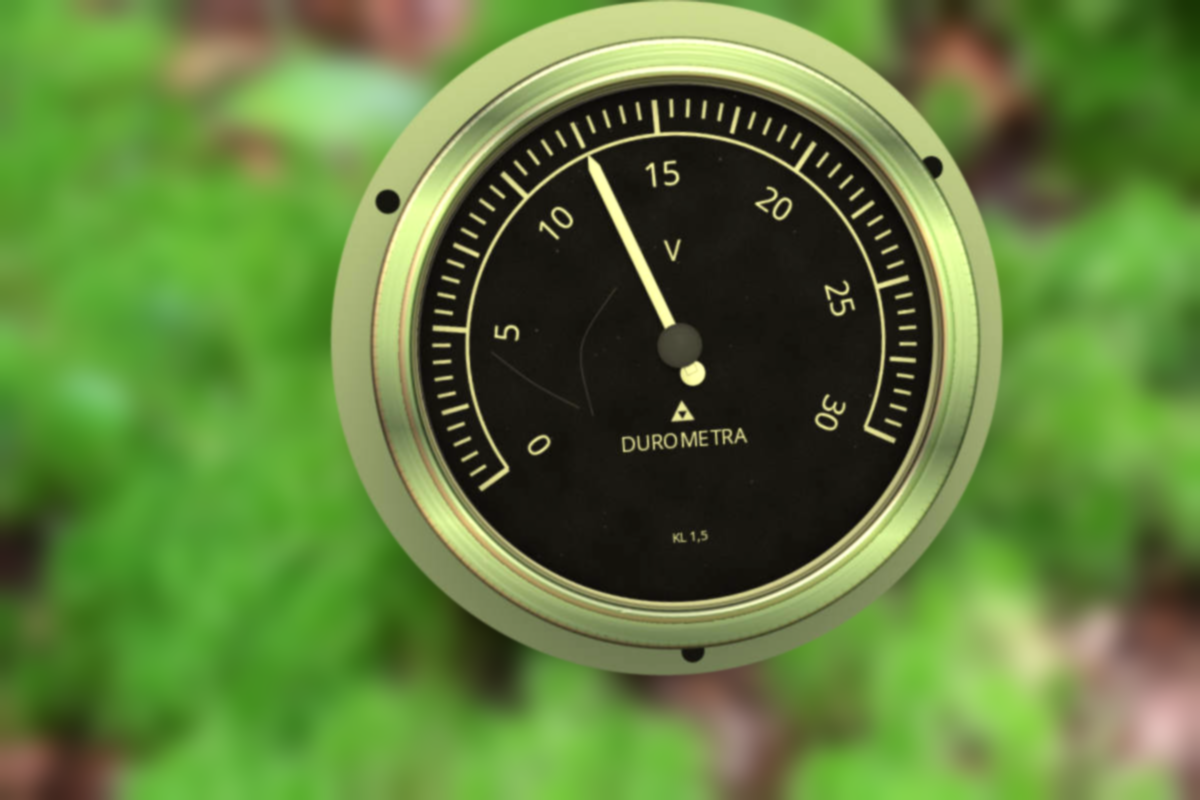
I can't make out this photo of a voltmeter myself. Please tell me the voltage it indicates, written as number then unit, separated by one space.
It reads 12.5 V
